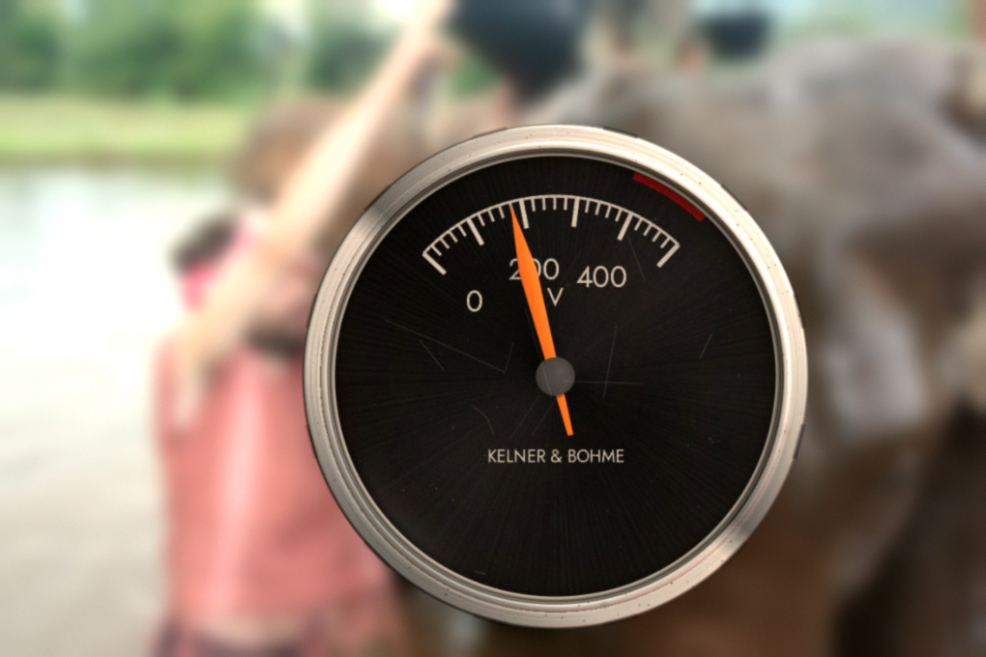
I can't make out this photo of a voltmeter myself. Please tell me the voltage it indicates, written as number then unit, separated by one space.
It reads 180 V
